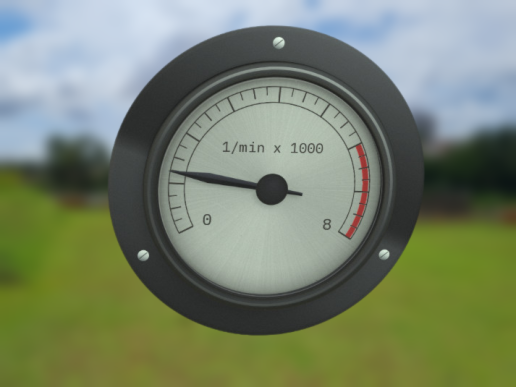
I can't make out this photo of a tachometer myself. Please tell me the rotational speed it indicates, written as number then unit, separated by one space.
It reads 1250 rpm
